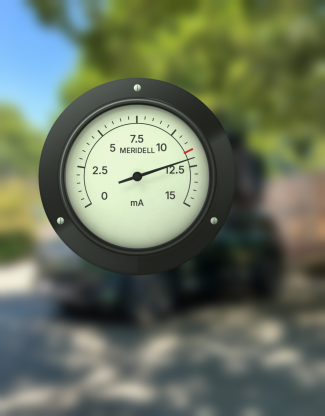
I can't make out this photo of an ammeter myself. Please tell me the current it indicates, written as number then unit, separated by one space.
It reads 12 mA
